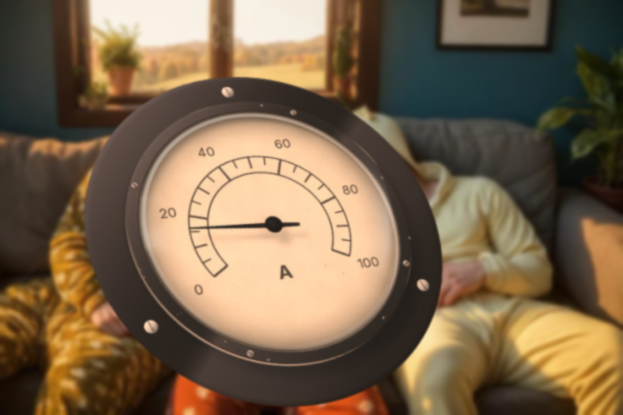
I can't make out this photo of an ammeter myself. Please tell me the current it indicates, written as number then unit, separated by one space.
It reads 15 A
